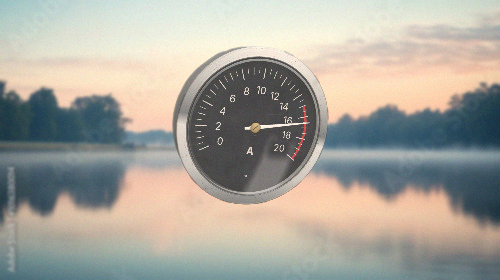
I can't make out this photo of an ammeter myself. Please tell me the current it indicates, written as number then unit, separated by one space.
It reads 16.5 A
